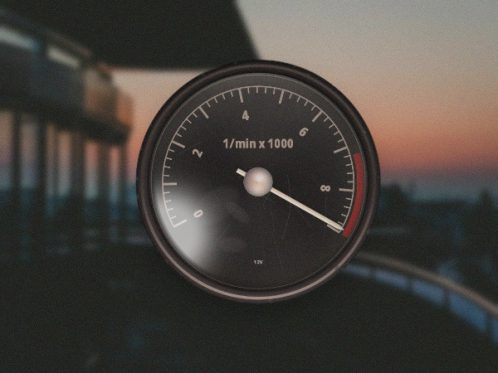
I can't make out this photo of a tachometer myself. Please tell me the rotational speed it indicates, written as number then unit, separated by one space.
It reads 8900 rpm
